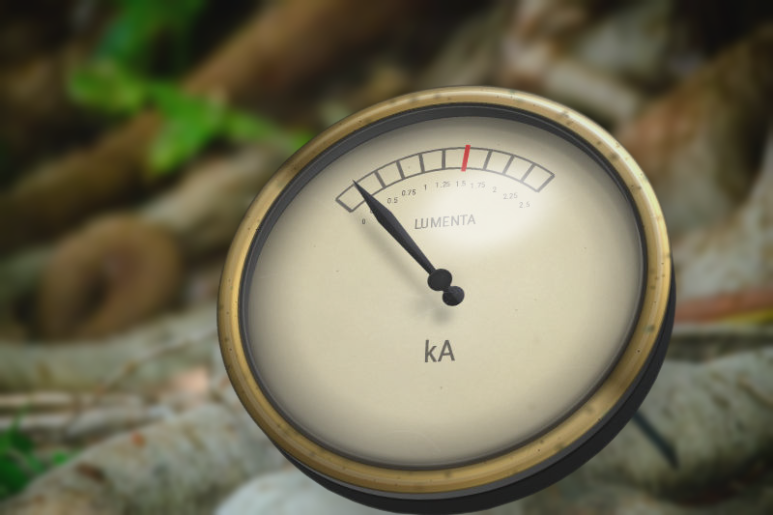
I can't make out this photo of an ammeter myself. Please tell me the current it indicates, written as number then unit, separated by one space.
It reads 0.25 kA
